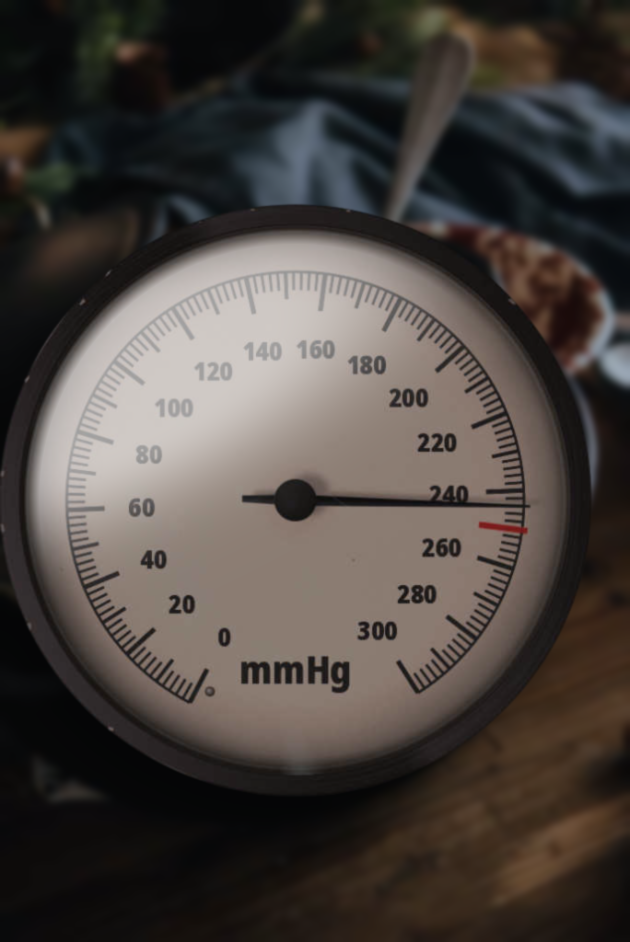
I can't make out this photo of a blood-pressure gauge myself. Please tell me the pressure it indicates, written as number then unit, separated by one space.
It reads 244 mmHg
